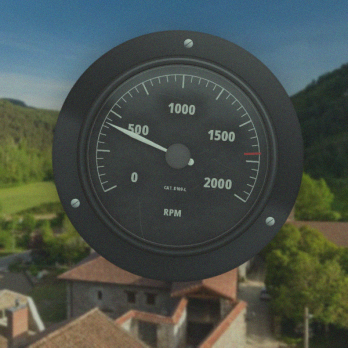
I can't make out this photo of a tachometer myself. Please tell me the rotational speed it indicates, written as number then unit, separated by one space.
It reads 425 rpm
